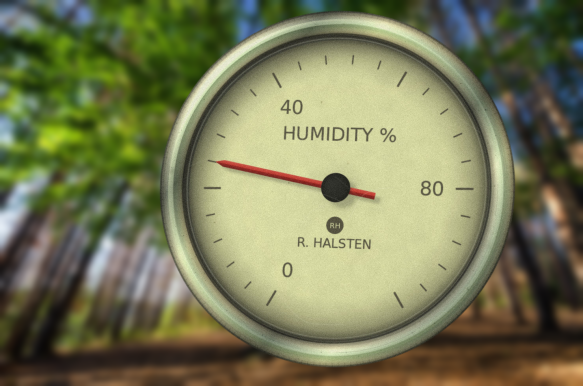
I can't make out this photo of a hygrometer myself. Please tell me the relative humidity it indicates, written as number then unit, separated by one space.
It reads 24 %
